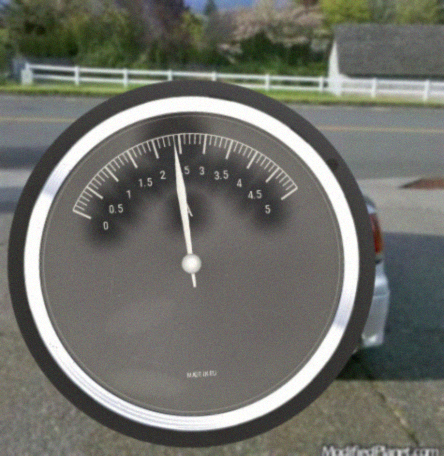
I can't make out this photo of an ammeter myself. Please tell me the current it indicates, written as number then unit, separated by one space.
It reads 2.4 A
